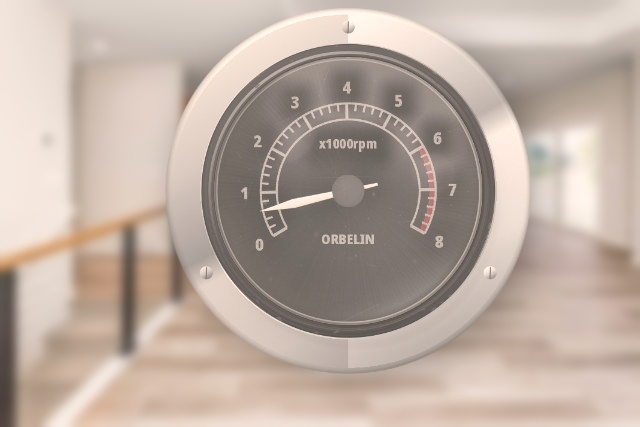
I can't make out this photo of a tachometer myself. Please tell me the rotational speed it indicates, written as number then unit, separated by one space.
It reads 600 rpm
